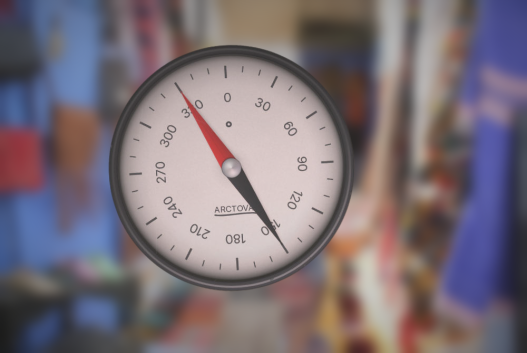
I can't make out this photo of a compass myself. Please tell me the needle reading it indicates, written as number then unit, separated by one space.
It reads 330 °
